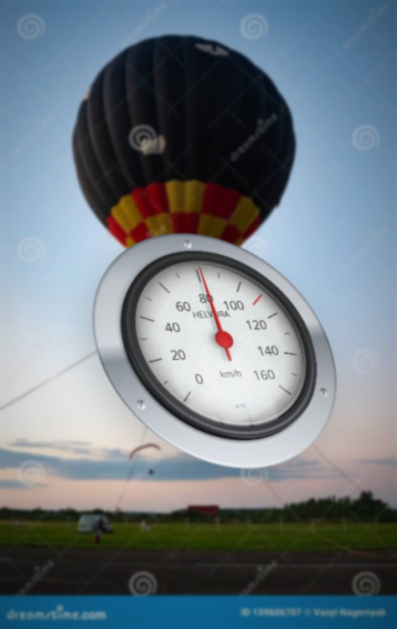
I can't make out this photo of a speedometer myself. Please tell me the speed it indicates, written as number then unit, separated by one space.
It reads 80 km/h
